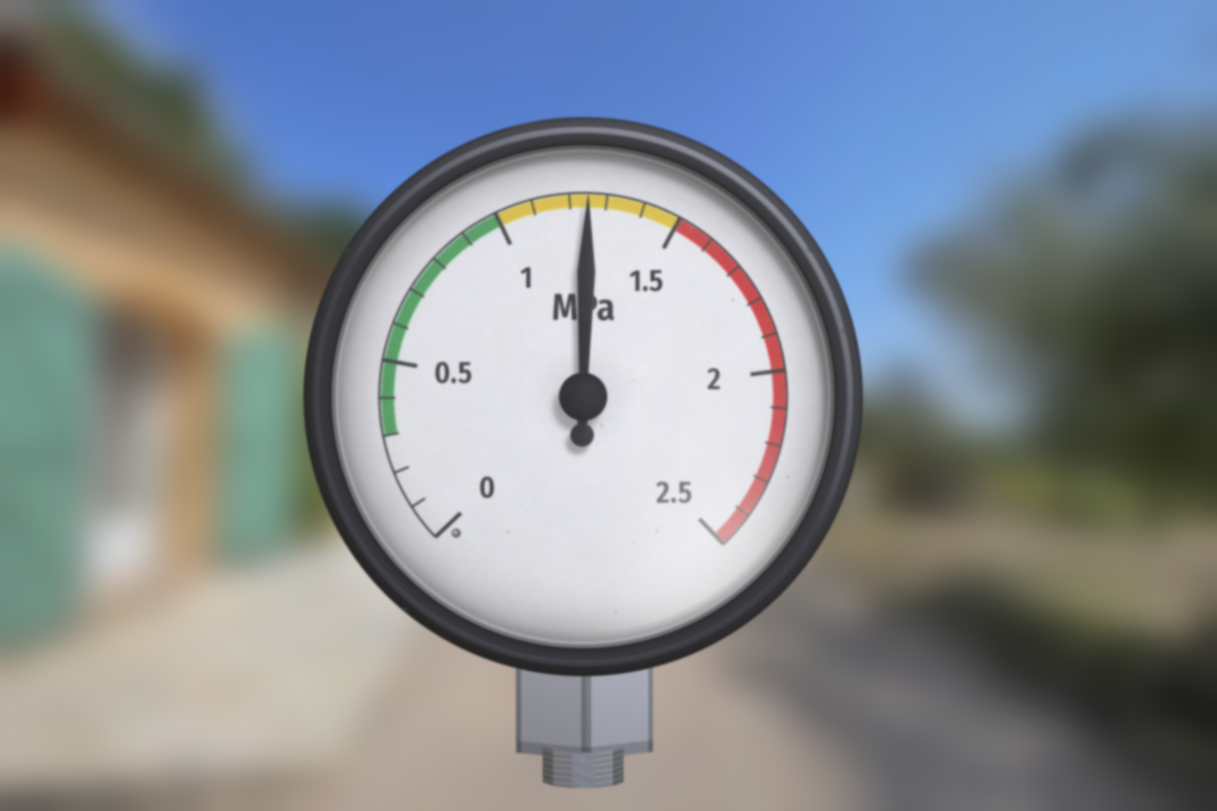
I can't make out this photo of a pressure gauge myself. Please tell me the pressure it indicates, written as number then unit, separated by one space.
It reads 1.25 MPa
